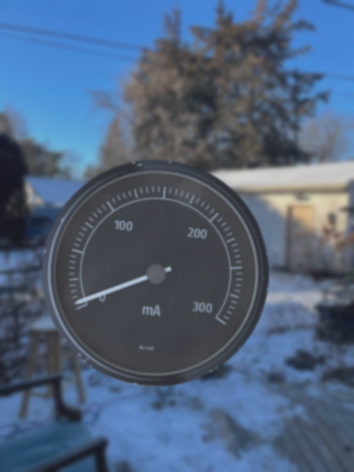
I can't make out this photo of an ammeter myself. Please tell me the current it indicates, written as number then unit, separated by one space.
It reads 5 mA
